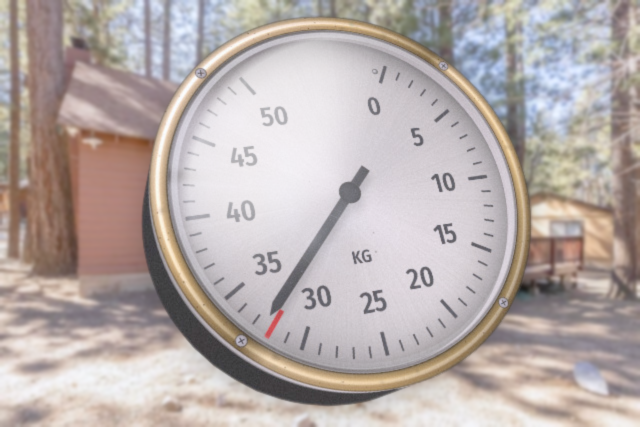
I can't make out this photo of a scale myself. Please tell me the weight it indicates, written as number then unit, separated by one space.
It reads 32.5 kg
